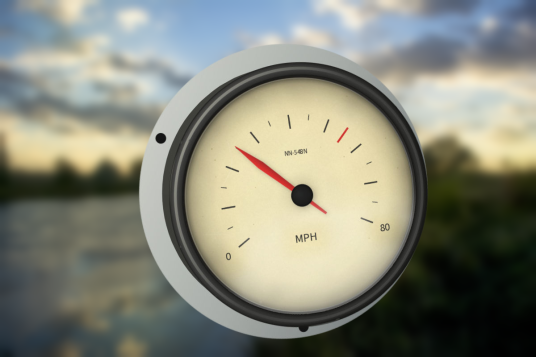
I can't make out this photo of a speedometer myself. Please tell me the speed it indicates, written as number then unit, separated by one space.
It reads 25 mph
